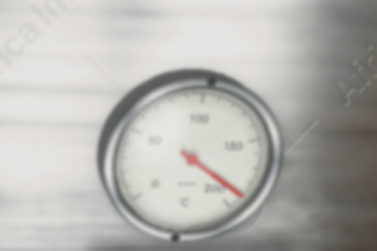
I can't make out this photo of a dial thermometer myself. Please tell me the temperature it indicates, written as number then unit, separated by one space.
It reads 190 °C
